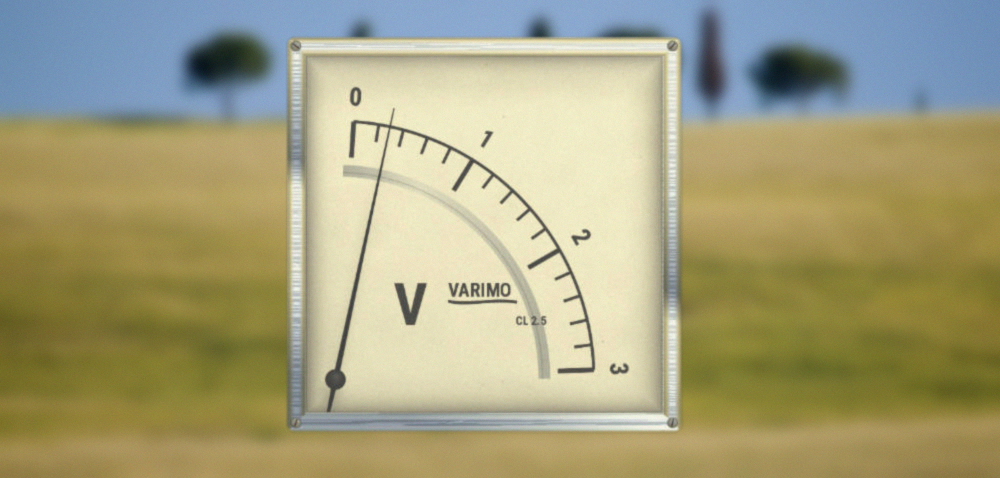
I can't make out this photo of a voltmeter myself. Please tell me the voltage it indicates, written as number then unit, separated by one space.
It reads 0.3 V
